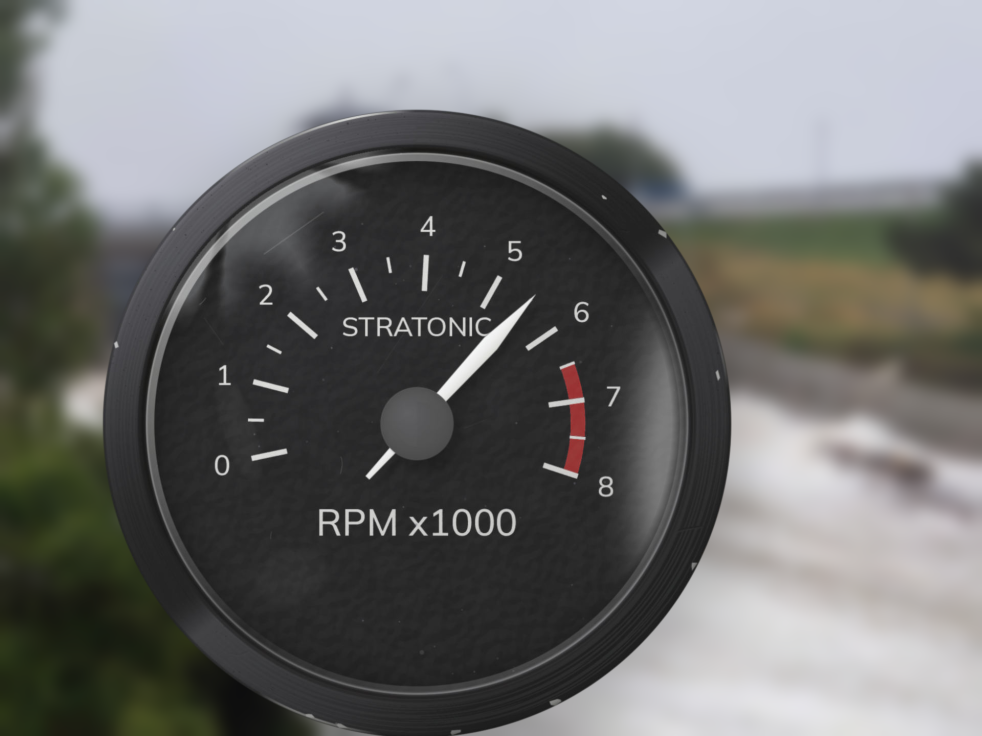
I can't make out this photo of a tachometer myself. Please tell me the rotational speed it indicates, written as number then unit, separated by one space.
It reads 5500 rpm
